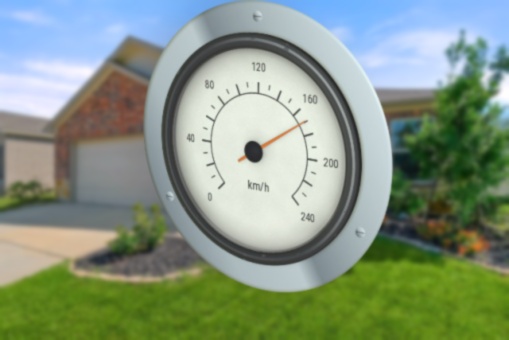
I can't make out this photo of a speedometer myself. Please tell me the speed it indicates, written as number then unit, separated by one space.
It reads 170 km/h
